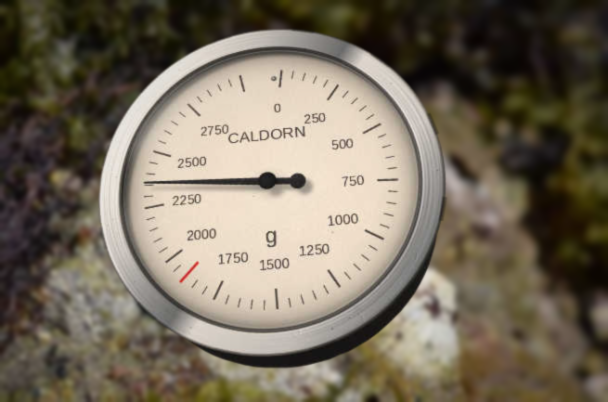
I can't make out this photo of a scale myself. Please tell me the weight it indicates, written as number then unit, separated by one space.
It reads 2350 g
